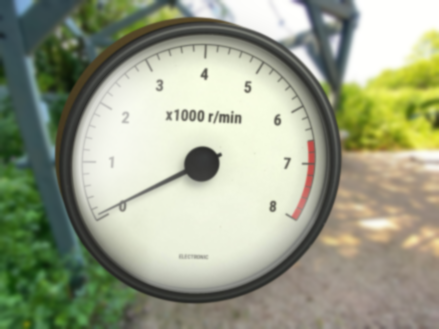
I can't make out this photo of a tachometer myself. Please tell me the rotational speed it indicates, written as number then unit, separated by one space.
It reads 100 rpm
